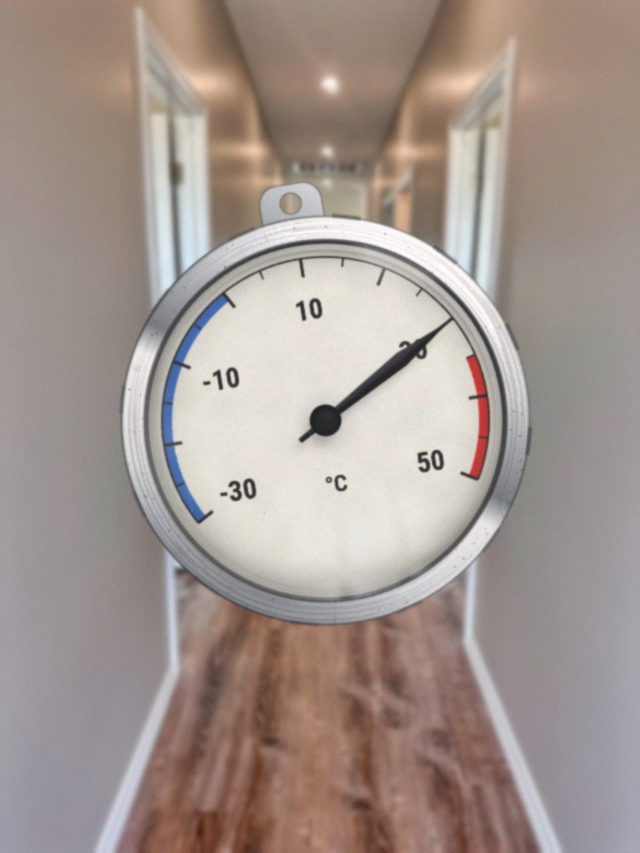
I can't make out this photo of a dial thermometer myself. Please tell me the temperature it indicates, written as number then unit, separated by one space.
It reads 30 °C
